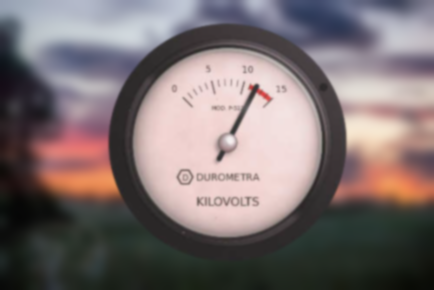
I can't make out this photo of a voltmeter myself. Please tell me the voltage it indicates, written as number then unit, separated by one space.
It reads 12 kV
